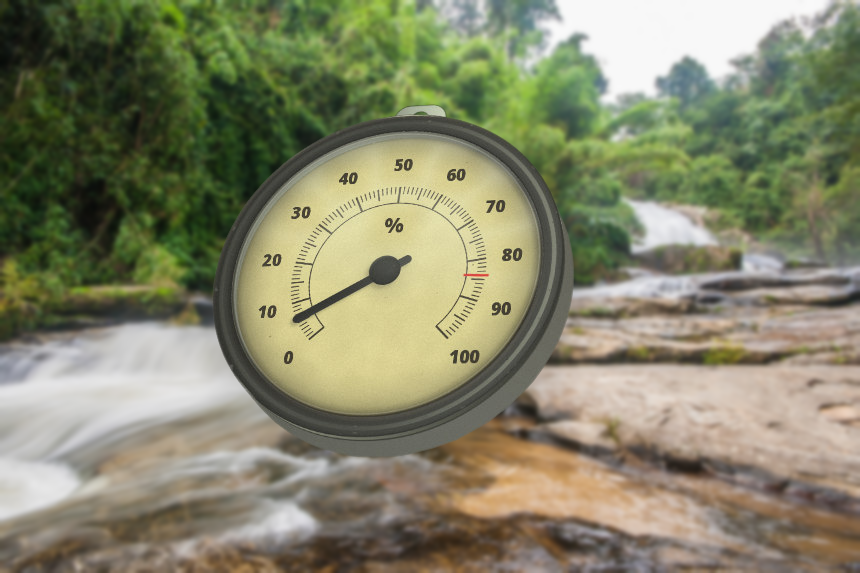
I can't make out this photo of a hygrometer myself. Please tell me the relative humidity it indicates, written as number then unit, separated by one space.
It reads 5 %
